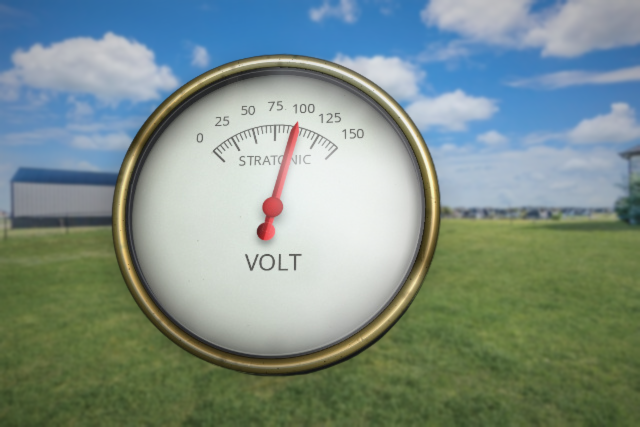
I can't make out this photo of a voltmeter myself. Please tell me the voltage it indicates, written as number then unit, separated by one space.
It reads 100 V
